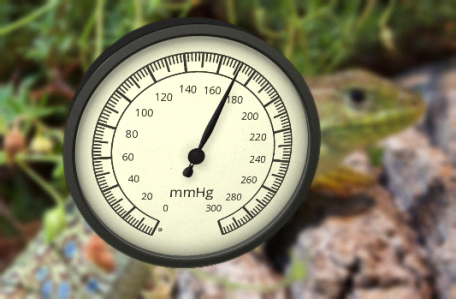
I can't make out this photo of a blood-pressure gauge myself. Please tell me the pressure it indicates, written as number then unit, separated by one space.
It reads 170 mmHg
